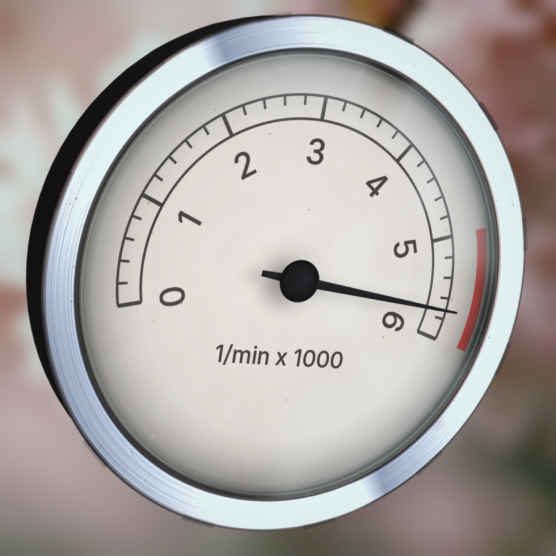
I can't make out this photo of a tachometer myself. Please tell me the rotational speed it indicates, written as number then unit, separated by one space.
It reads 5700 rpm
